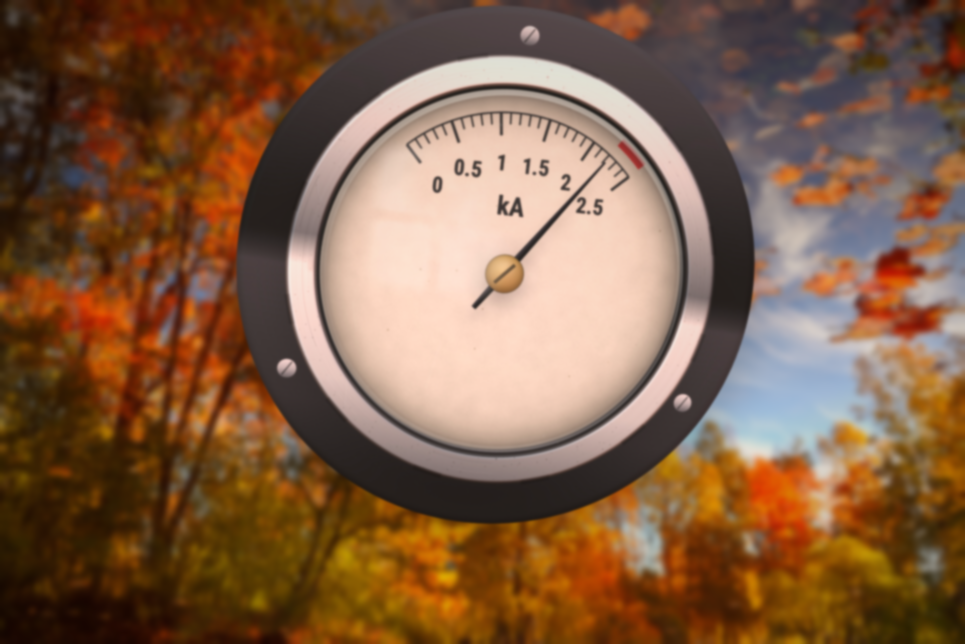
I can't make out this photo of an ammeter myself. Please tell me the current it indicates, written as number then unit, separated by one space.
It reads 2.2 kA
